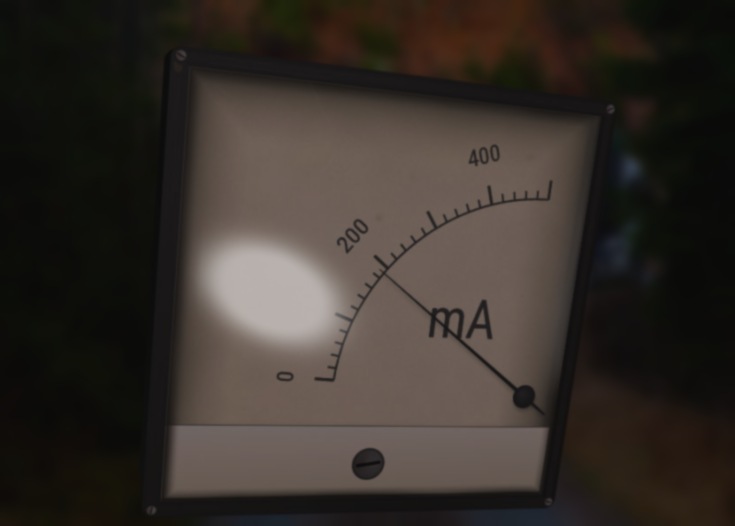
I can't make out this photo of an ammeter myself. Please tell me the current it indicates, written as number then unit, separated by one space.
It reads 190 mA
